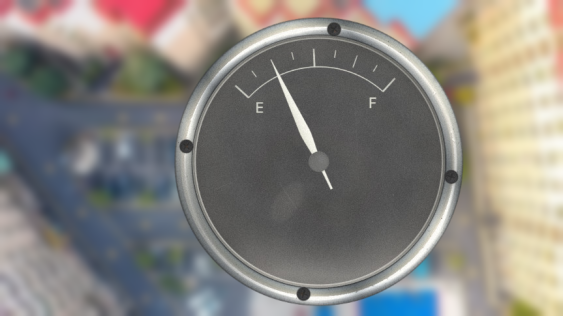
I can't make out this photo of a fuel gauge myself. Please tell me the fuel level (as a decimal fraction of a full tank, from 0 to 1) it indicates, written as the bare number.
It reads 0.25
